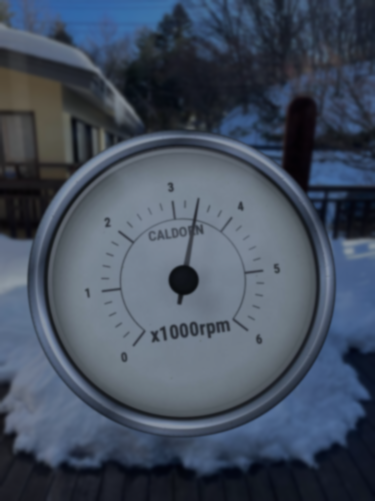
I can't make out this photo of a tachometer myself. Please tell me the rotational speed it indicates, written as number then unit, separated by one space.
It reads 3400 rpm
